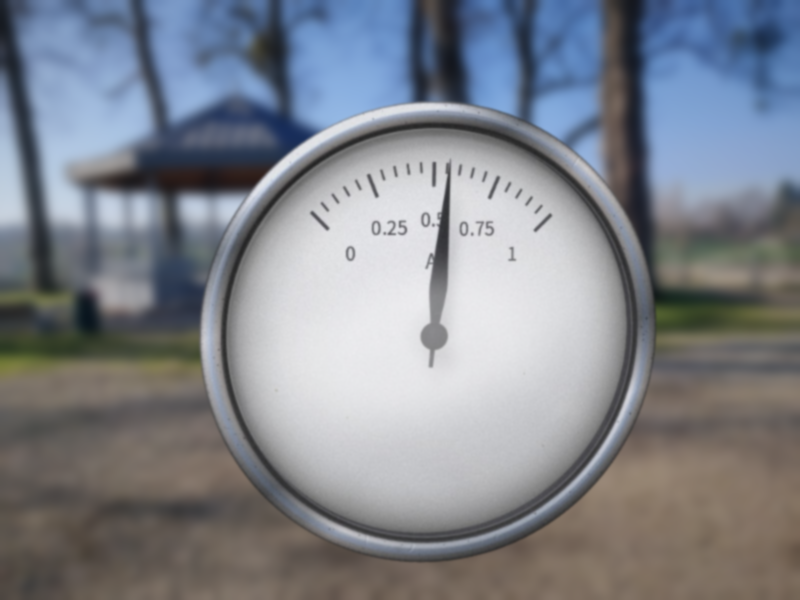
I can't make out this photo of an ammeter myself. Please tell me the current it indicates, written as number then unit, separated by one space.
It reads 0.55 A
